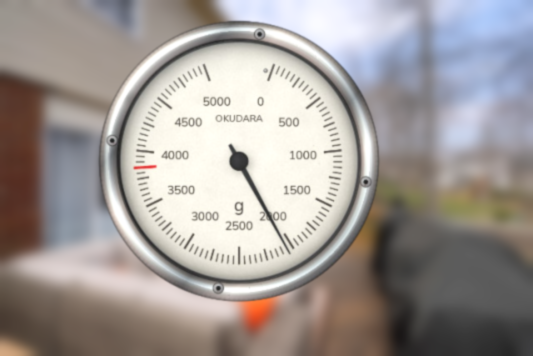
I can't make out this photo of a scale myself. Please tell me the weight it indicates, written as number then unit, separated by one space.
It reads 2050 g
